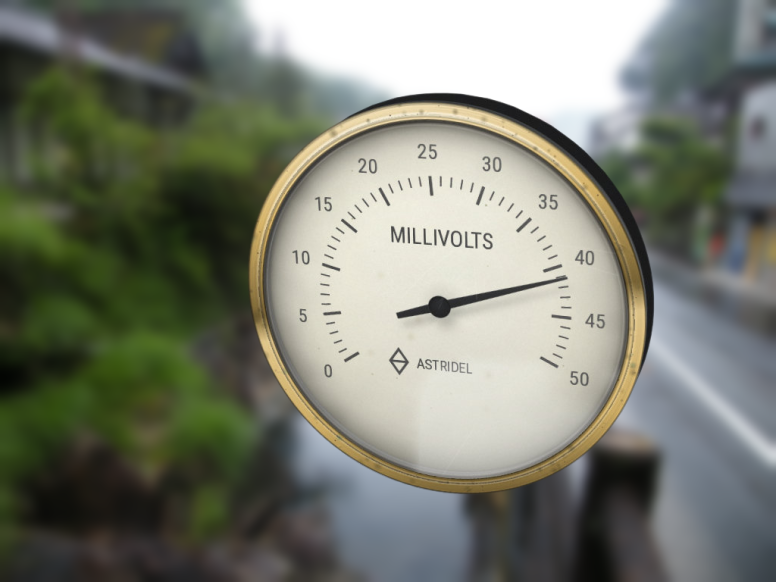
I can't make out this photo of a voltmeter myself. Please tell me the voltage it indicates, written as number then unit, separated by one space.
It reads 41 mV
